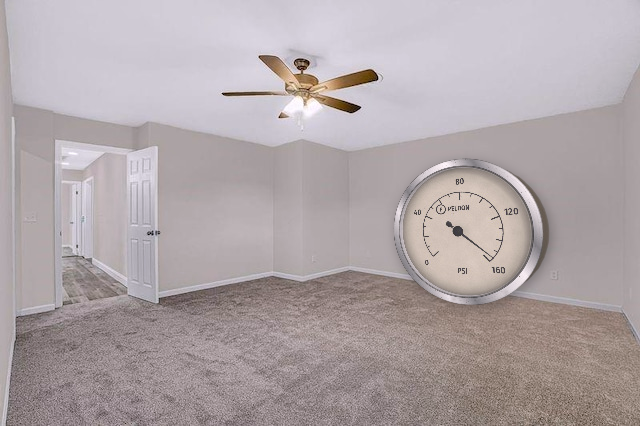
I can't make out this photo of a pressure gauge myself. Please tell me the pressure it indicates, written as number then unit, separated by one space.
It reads 155 psi
